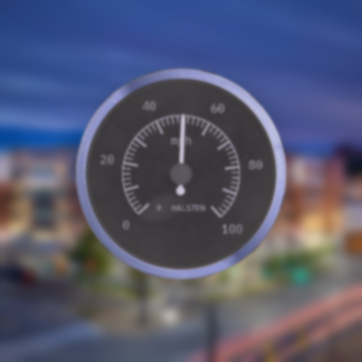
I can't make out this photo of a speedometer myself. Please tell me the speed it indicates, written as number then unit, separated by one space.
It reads 50 mph
